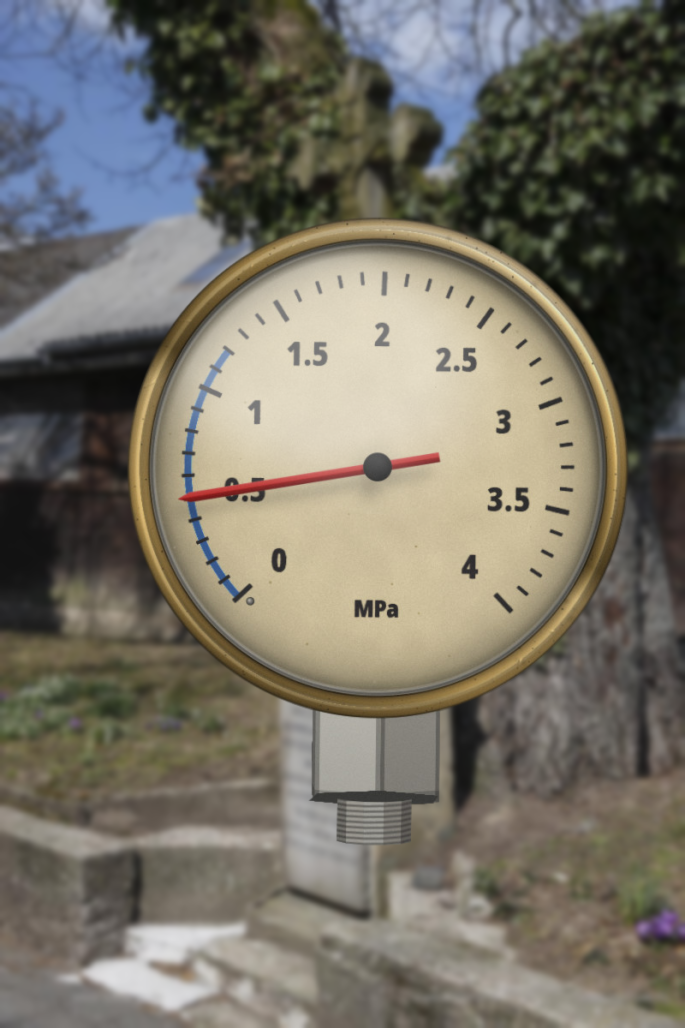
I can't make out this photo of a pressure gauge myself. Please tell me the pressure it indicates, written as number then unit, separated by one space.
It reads 0.5 MPa
